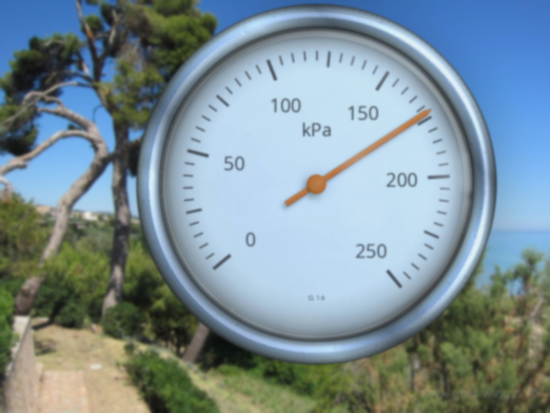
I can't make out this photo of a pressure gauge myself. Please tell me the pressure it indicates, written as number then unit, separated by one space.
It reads 172.5 kPa
